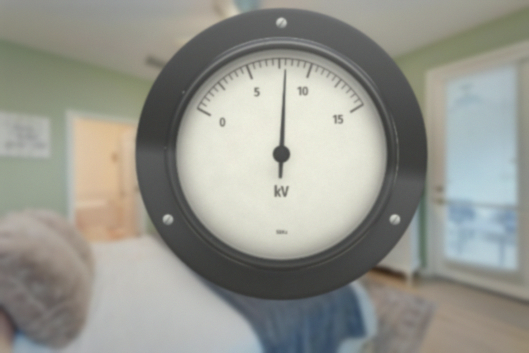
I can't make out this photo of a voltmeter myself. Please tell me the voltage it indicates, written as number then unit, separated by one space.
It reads 8 kV
